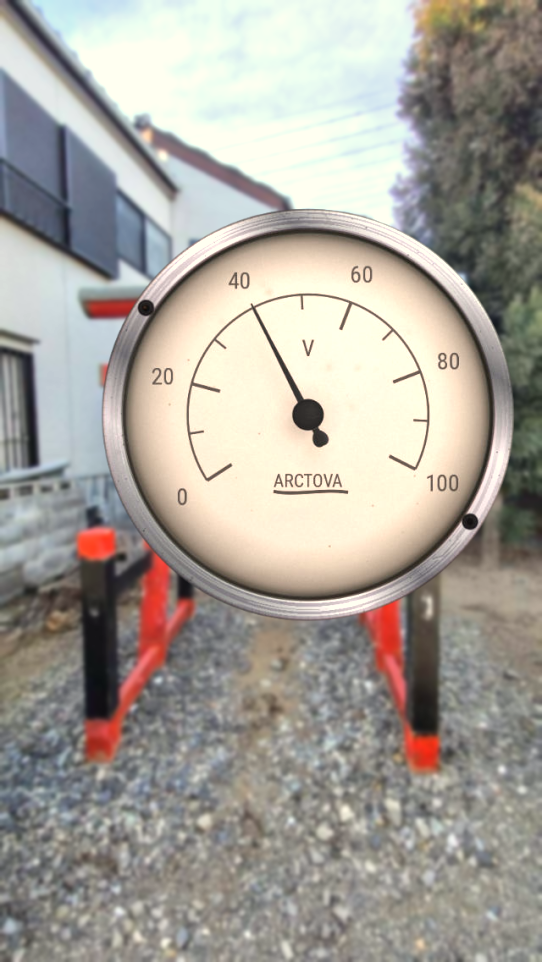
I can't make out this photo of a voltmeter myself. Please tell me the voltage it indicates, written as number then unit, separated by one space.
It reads 40 V
